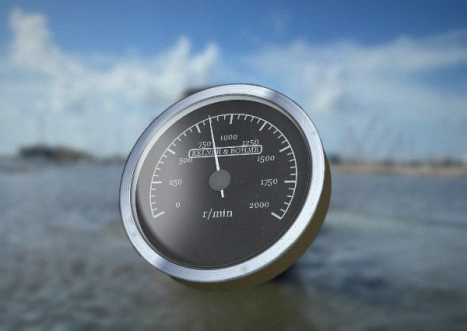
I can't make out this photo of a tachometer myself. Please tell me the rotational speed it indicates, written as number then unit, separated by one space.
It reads 850 rpm
